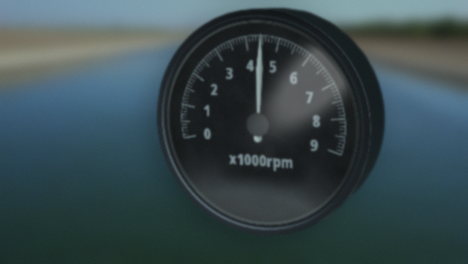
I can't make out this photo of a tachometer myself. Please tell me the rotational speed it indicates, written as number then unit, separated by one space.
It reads 4500 rpm
